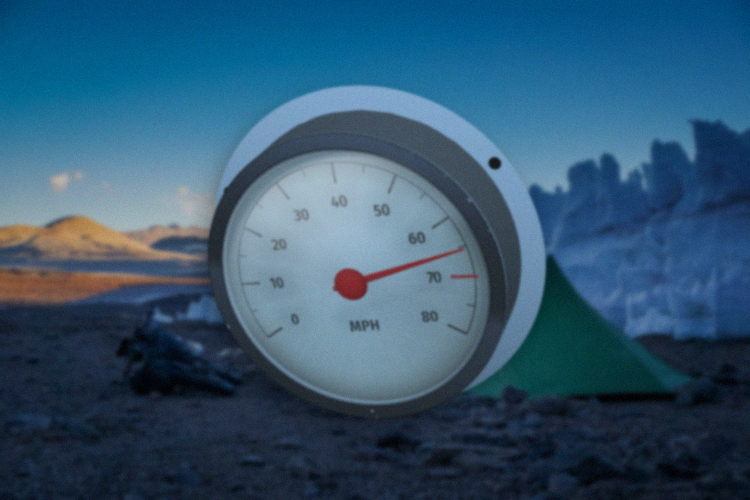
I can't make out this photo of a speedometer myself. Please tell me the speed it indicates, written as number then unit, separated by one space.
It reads 65 mph
